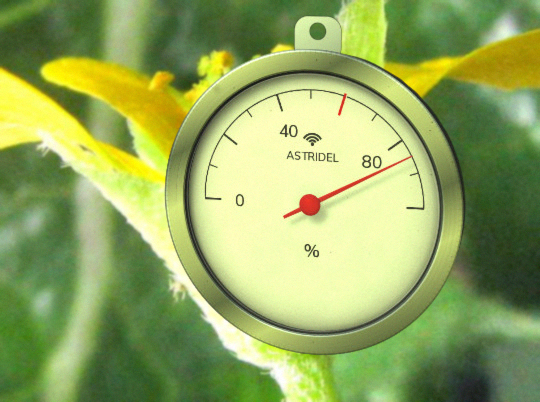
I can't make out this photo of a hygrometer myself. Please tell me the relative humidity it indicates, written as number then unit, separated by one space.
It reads 85 %
